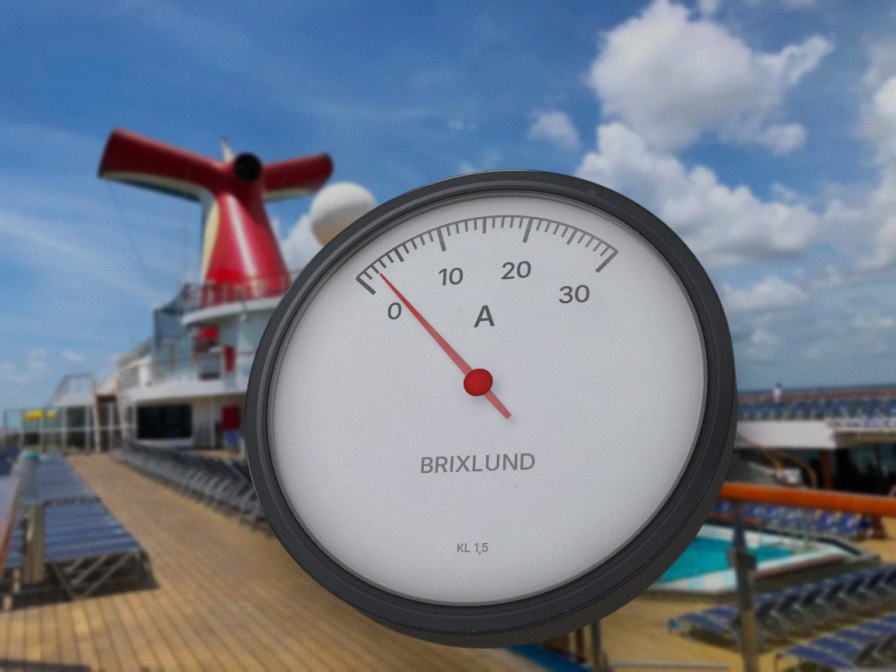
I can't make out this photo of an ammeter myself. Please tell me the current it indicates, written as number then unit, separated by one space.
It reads 2 A
